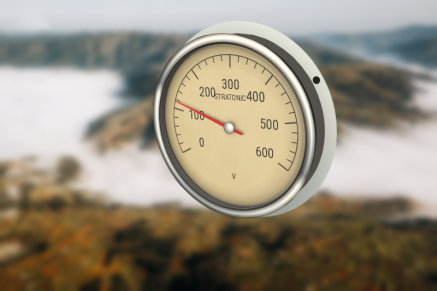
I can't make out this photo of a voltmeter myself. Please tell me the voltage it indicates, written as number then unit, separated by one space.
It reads 120 V
